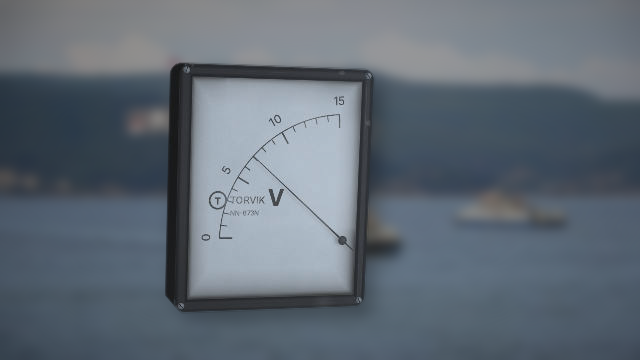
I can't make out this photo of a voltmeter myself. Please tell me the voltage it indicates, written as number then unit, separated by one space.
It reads 7 V
